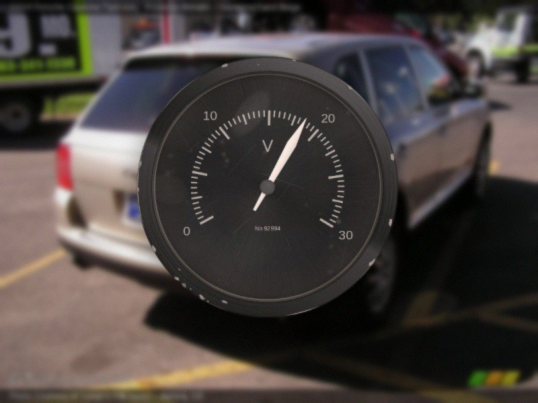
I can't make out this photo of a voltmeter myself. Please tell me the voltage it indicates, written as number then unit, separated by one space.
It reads 18.5 V
